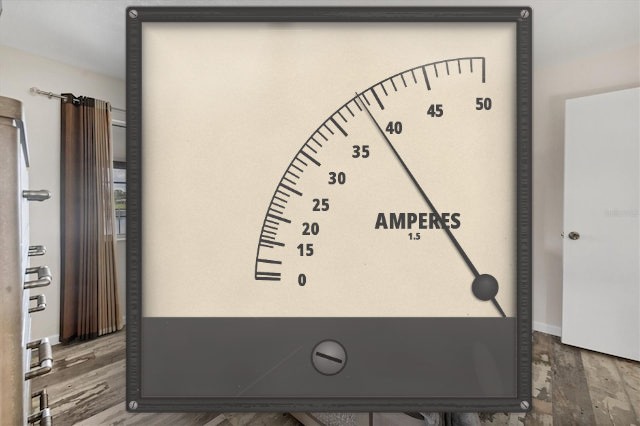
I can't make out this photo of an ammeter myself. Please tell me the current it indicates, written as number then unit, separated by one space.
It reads 38.5 A
